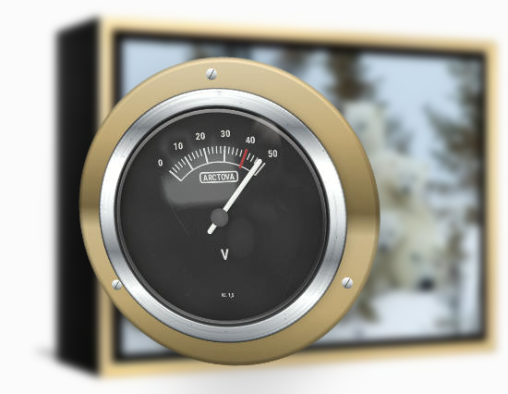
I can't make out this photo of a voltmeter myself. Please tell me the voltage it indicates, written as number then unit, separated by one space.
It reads 48 V
